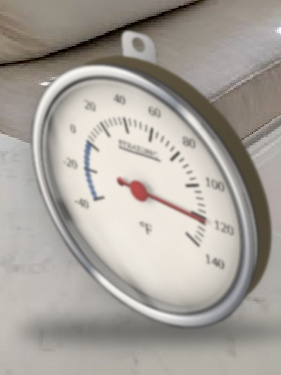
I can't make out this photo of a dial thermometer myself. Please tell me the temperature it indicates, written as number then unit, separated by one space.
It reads 120 °F
